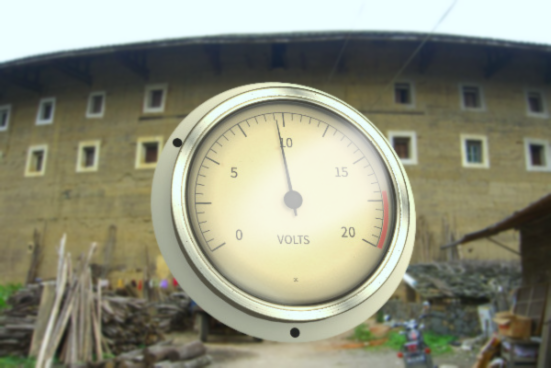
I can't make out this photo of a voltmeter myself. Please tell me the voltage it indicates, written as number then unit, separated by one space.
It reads 9.5 V
